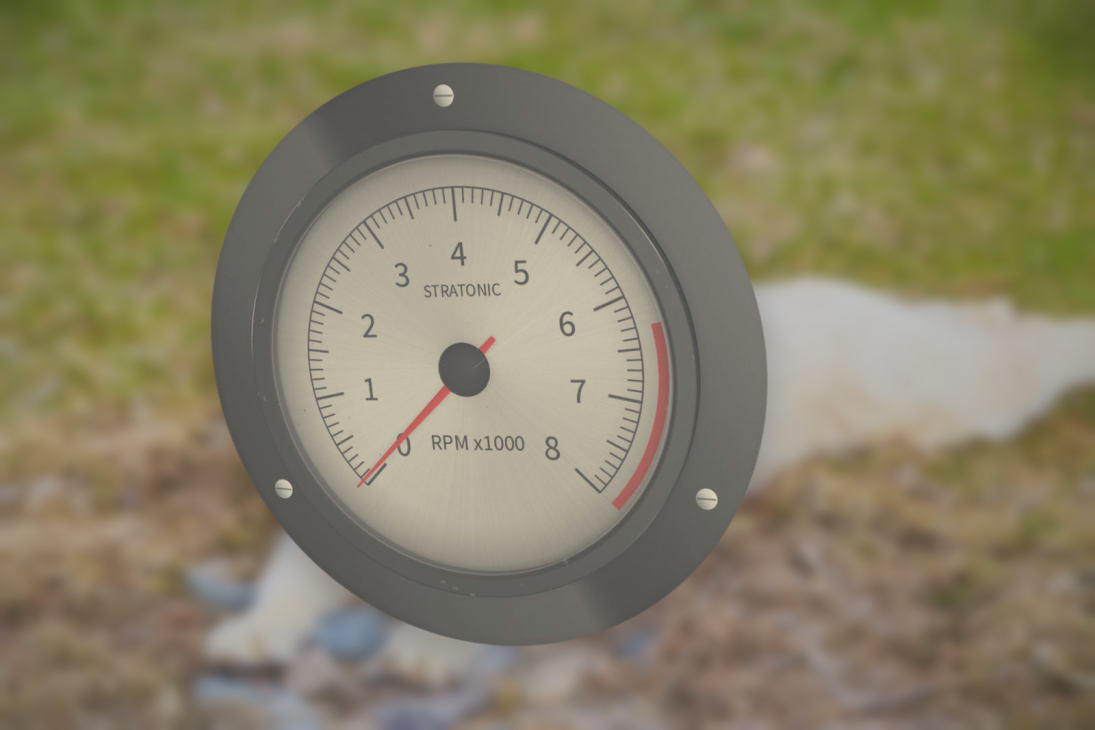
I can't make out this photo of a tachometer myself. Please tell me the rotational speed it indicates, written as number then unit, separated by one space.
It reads 50 rpm
